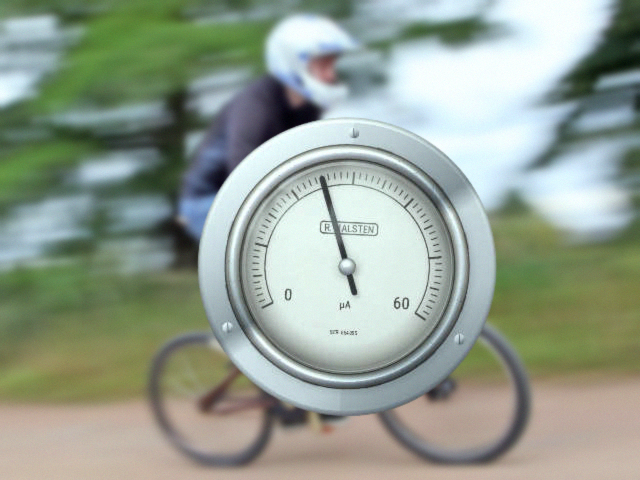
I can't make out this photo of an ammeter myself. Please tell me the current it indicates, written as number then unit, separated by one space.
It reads 25 µA
